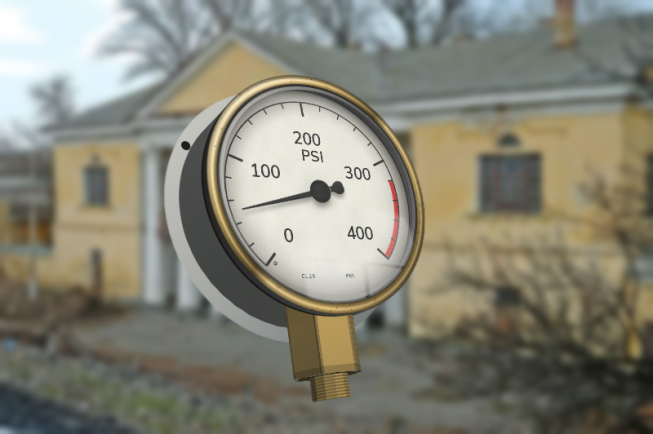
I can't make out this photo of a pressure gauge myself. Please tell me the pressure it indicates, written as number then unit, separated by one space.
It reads 50 psi
